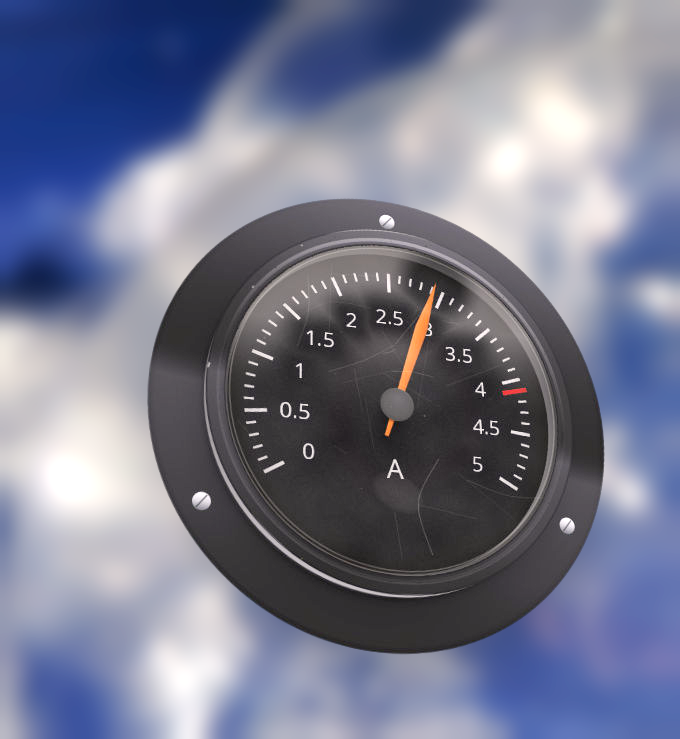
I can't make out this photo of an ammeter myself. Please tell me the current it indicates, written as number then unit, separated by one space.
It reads 2.9 A
